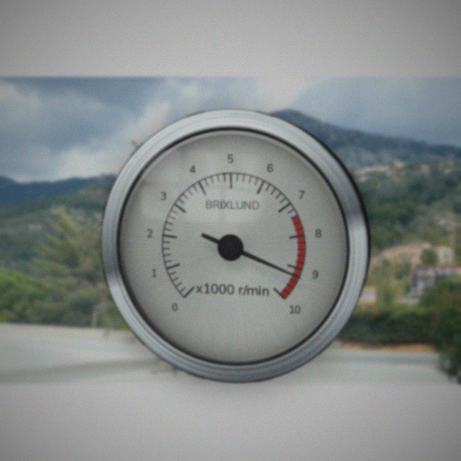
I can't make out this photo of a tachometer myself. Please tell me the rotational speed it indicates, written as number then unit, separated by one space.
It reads 9200 rpm
